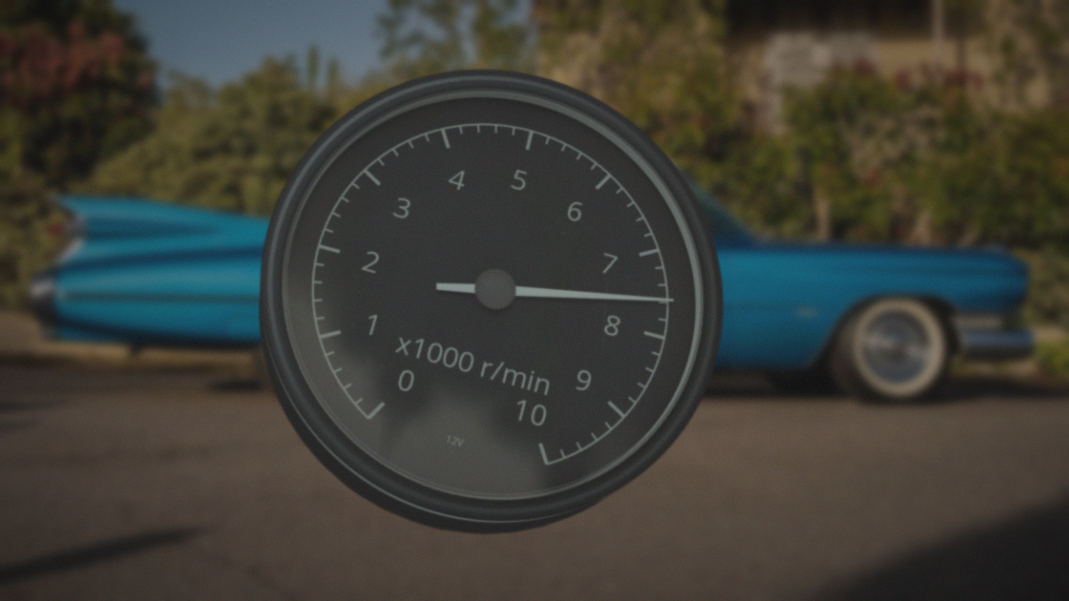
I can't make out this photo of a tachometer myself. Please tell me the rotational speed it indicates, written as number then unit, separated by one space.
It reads 7600 rpm
